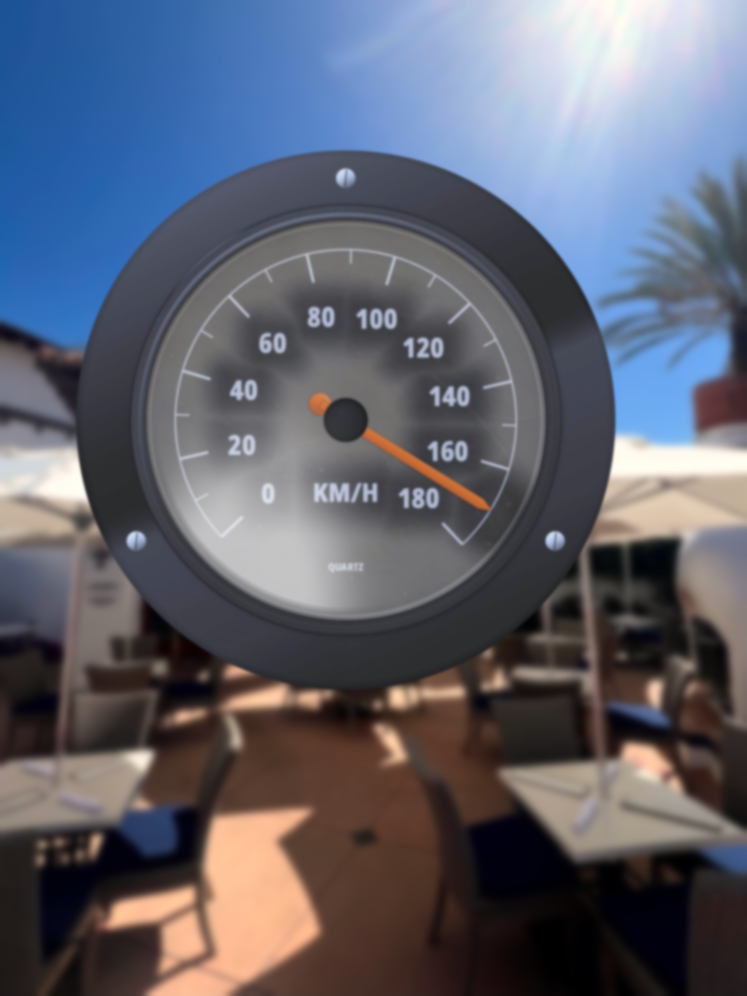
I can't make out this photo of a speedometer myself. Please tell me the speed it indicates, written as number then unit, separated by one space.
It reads 170 km/h
